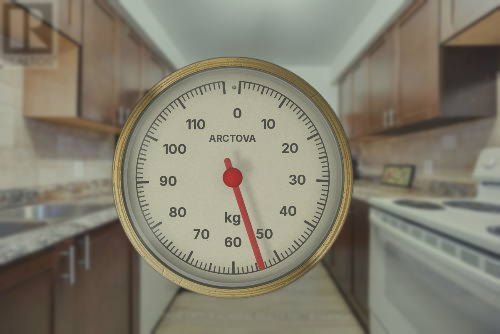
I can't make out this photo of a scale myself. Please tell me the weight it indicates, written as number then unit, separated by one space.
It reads 54 kg
